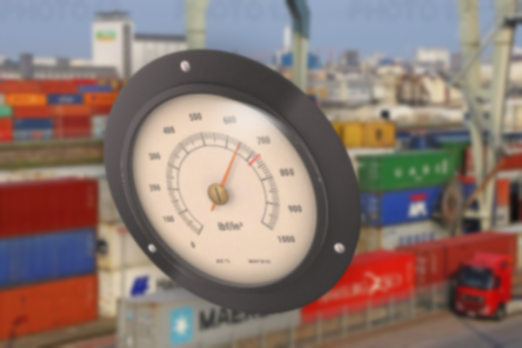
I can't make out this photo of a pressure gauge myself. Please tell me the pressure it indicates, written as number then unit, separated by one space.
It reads 650 psi
